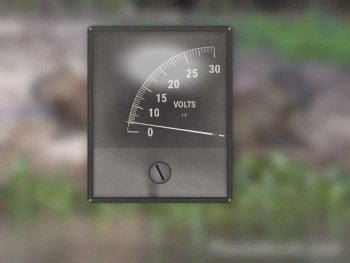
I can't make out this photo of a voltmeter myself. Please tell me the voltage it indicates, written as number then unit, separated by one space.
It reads 5 V
